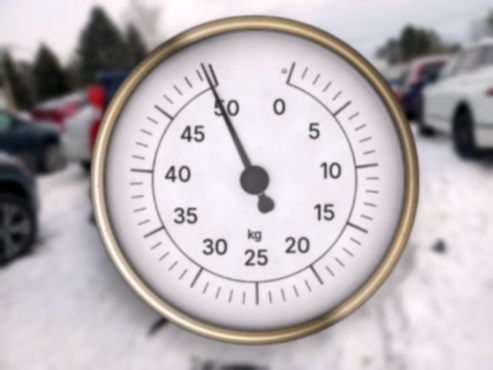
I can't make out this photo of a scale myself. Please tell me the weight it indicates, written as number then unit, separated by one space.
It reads 49.5 kg
